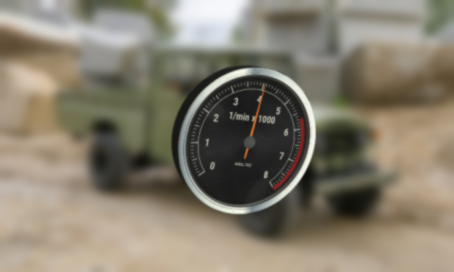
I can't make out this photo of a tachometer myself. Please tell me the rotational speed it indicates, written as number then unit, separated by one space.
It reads 4000 rpm
